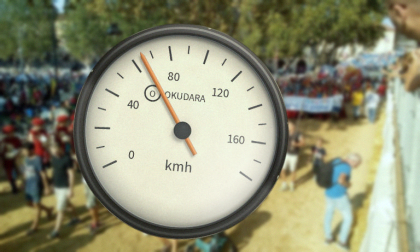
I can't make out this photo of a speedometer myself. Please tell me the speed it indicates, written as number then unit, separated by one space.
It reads 65 km/h
